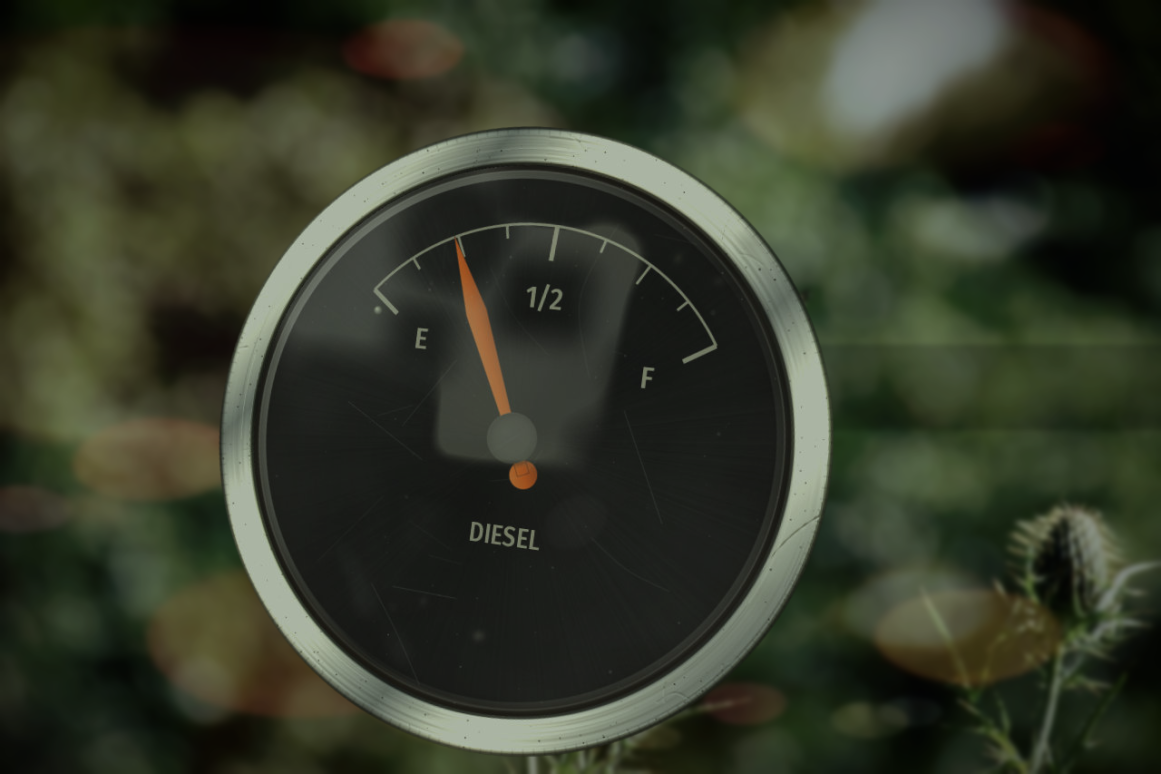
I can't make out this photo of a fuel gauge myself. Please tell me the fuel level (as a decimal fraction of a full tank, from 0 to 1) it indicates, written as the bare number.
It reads 0.25
